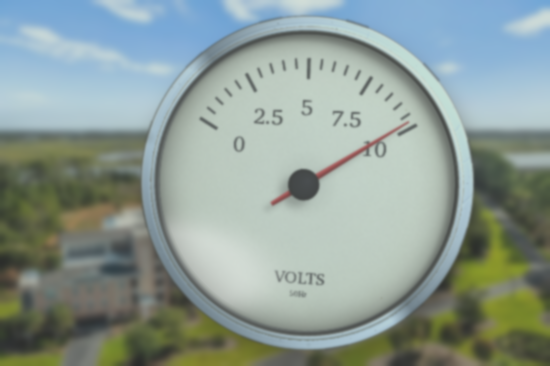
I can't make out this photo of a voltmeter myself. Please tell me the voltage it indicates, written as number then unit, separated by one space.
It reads 9.75 V
